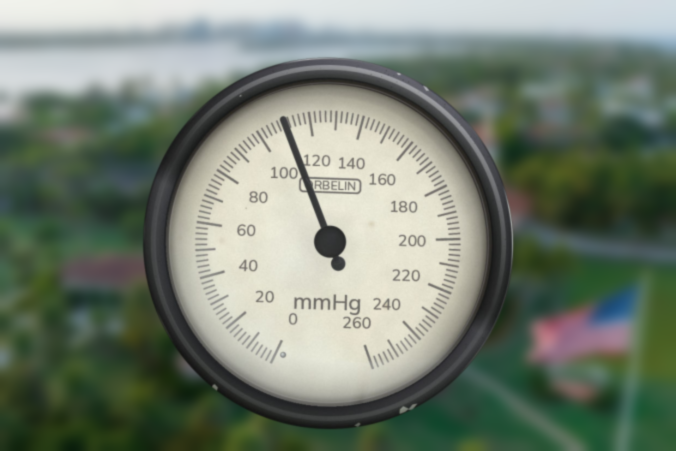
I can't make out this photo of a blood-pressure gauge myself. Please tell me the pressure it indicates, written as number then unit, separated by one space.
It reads 110 mmHg
